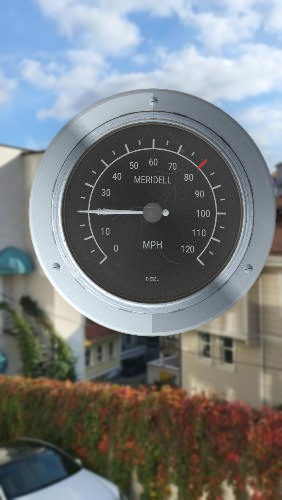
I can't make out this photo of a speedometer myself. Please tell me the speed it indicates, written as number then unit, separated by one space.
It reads 20 mph
